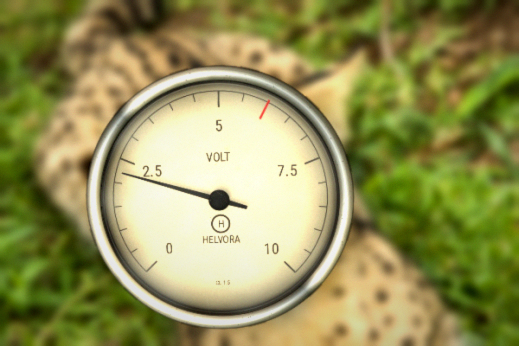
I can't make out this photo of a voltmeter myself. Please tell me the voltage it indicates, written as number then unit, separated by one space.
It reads 2.25 V
